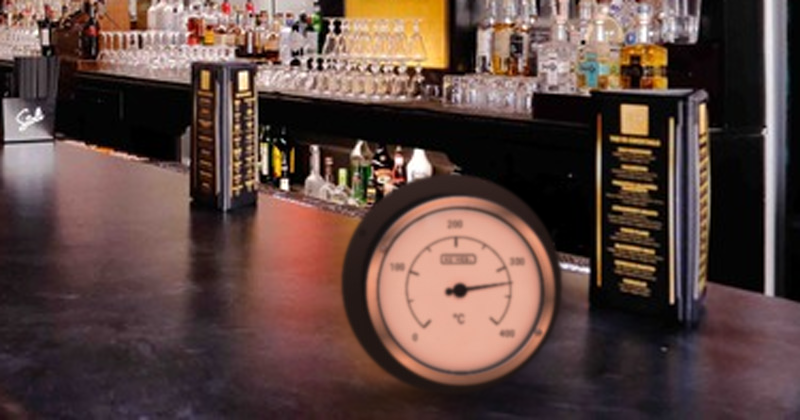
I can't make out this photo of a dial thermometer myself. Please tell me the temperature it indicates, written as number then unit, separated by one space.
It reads 325 °C
